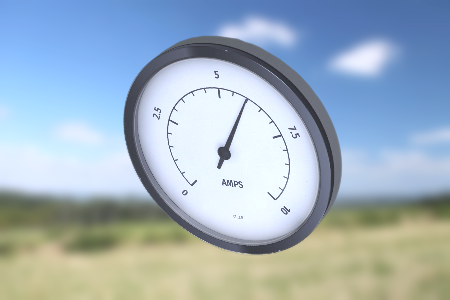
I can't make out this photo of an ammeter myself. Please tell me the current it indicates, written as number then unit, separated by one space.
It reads 6 A
